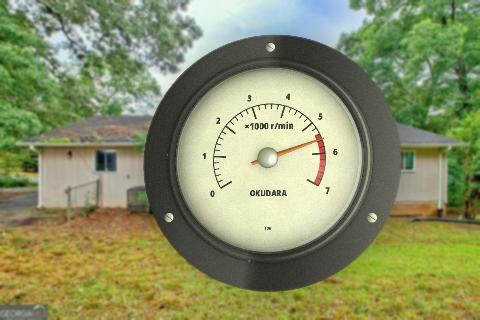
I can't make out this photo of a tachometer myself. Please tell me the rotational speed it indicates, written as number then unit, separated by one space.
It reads 5600 rpm
